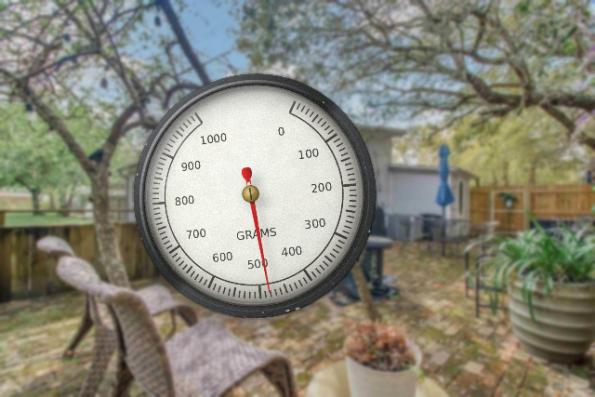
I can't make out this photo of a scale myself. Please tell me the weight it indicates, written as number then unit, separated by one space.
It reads 480 g
